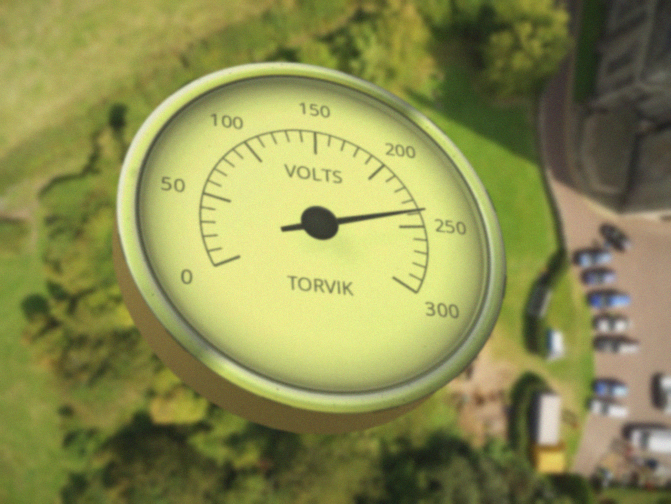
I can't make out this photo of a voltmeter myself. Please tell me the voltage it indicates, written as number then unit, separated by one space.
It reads 240 V
